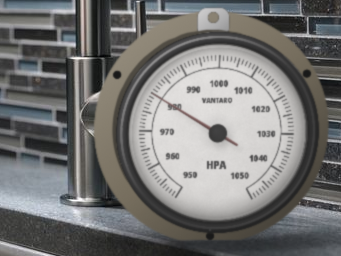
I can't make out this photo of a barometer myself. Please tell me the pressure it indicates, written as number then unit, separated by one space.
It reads 980 hPa
